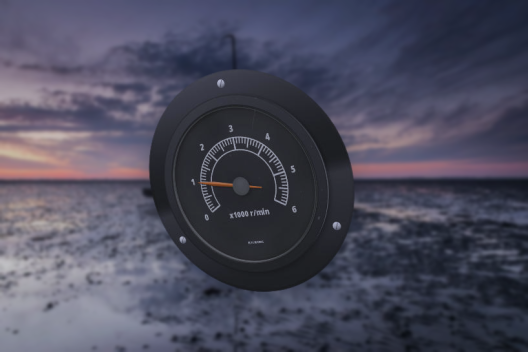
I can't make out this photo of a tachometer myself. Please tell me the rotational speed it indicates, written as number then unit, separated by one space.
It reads 1000 rpm
